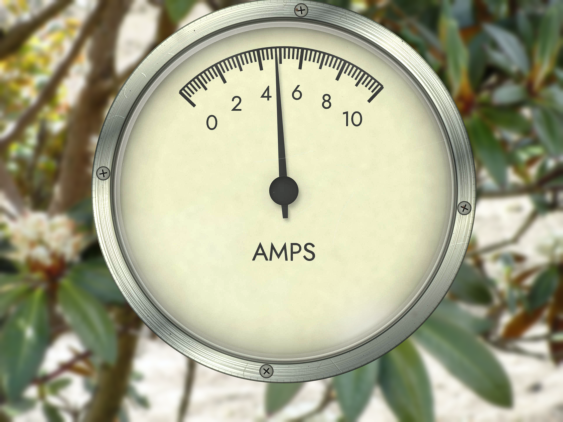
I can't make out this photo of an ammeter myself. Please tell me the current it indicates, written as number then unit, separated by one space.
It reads 4.8 A
